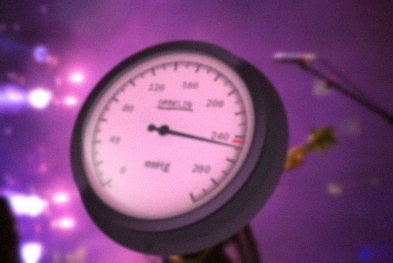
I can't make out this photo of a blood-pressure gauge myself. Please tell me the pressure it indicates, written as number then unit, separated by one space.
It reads 250 mmHg
